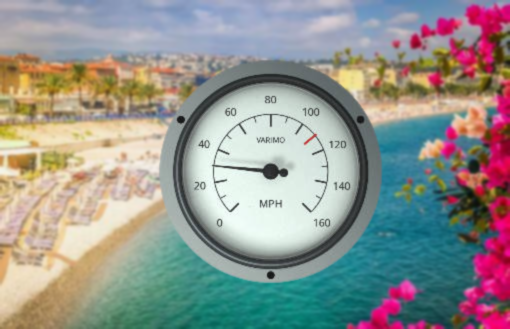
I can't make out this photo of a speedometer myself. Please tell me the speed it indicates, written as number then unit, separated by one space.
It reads 30 mph
